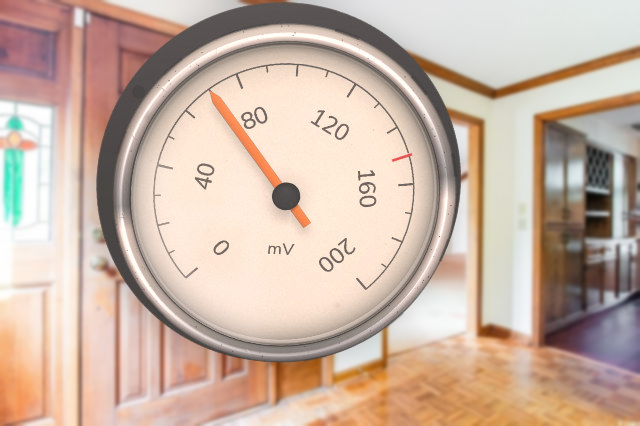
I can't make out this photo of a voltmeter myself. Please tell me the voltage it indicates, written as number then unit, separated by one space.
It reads 70 mV
